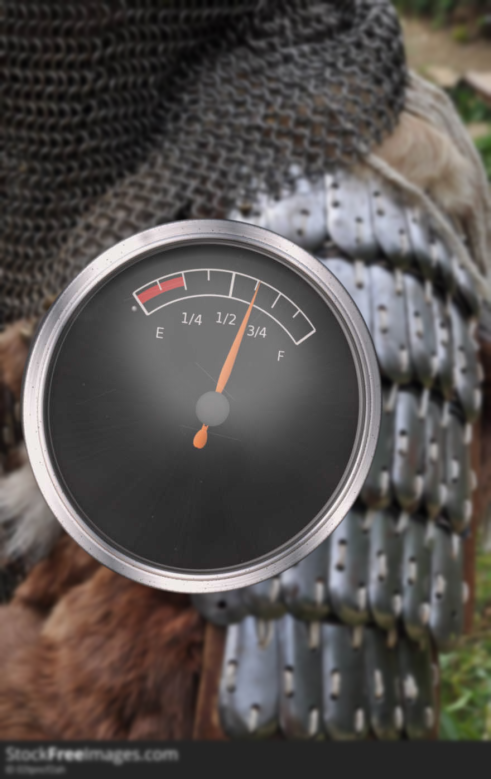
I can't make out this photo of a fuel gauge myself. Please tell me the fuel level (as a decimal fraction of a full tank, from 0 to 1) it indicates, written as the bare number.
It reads 0.625
